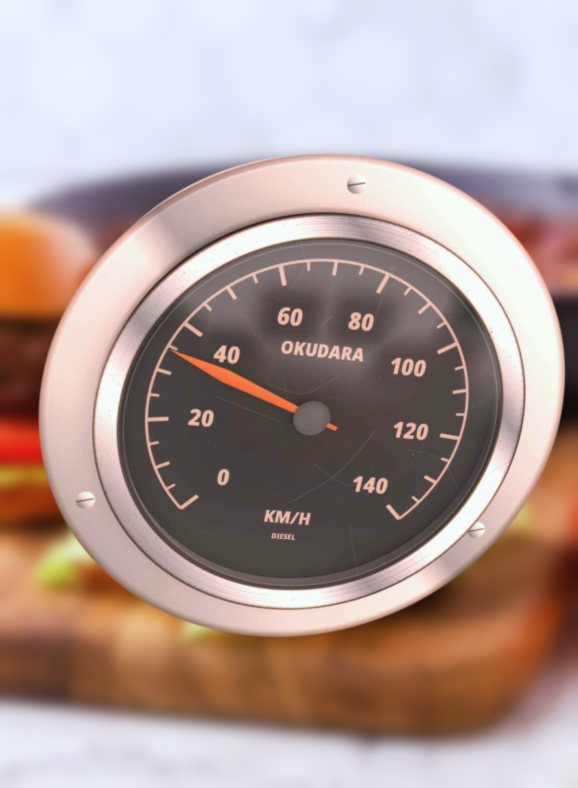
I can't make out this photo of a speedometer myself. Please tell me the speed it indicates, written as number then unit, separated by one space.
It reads 35 km/h
